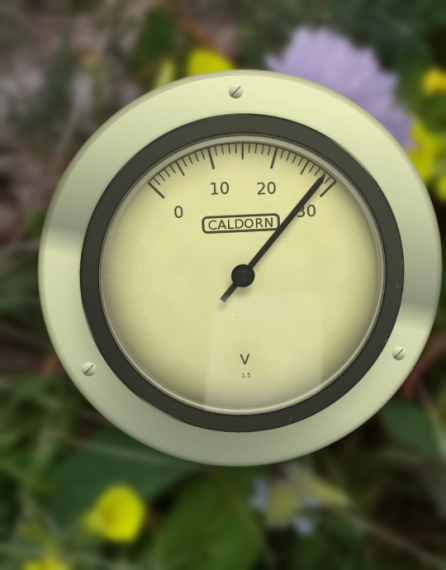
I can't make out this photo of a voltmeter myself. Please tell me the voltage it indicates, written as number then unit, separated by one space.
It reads 28 V
